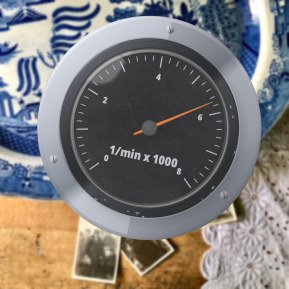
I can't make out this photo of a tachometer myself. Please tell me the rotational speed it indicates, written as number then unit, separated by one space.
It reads 5700 rpm
